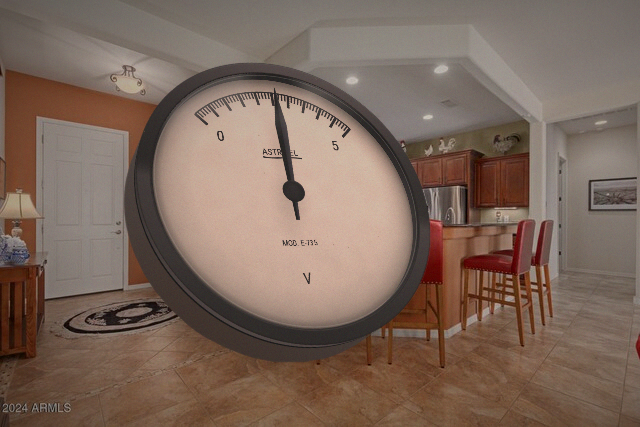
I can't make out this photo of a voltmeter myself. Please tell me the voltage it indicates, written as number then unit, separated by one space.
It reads 2.5 V
